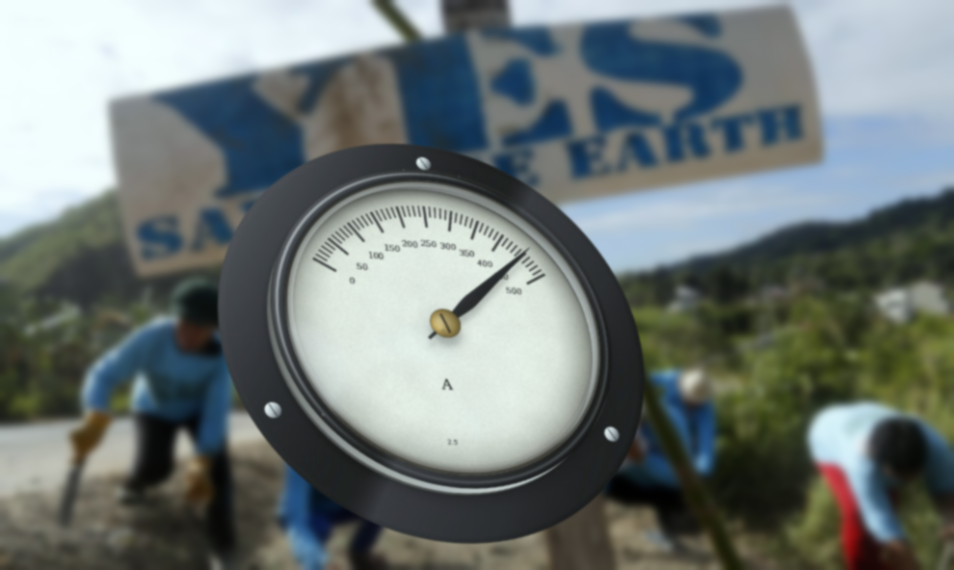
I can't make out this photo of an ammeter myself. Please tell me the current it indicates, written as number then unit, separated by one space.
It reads 450 A
